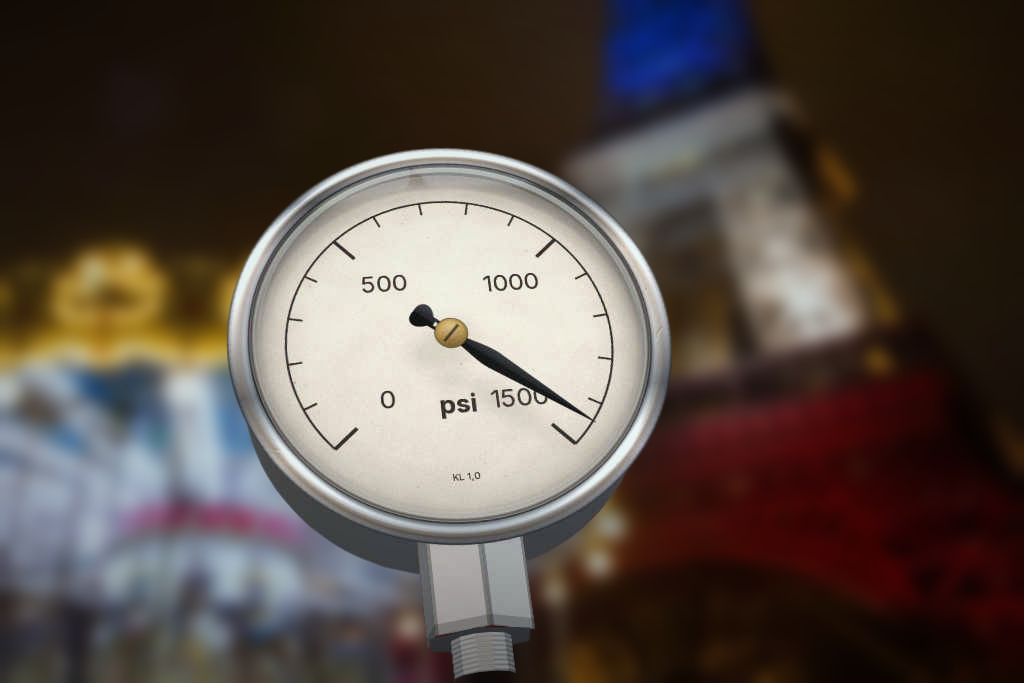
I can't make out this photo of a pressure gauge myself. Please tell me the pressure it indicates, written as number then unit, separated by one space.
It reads 1450 psi
